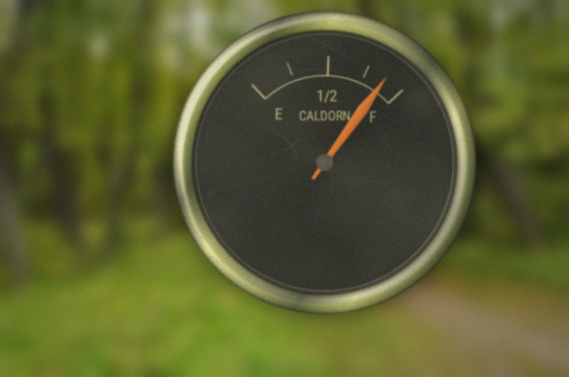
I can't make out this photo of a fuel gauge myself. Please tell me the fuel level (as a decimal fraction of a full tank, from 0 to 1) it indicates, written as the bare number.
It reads 0.875
